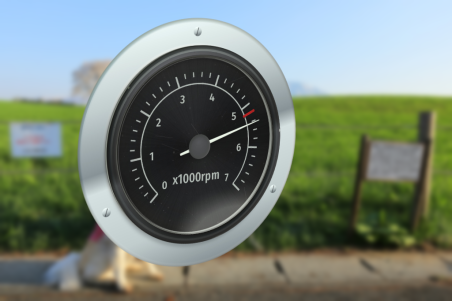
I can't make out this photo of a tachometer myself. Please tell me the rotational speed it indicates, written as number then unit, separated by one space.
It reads 5400 rpm
